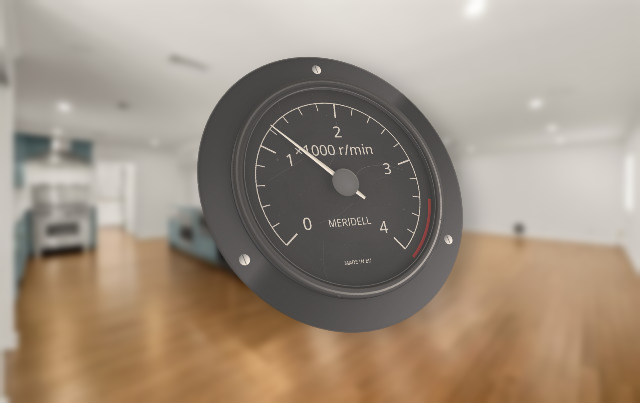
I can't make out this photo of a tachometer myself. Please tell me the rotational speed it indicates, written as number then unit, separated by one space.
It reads 1200 rpm
